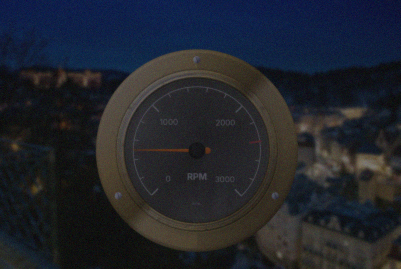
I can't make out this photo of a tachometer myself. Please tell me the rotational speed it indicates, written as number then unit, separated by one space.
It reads 500 rpm
